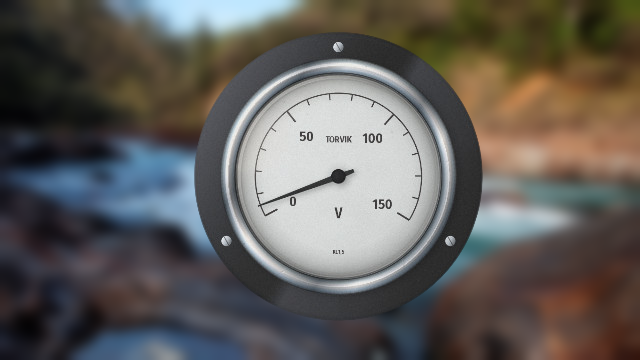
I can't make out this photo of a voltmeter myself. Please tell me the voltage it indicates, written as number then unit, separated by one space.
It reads 5 V
